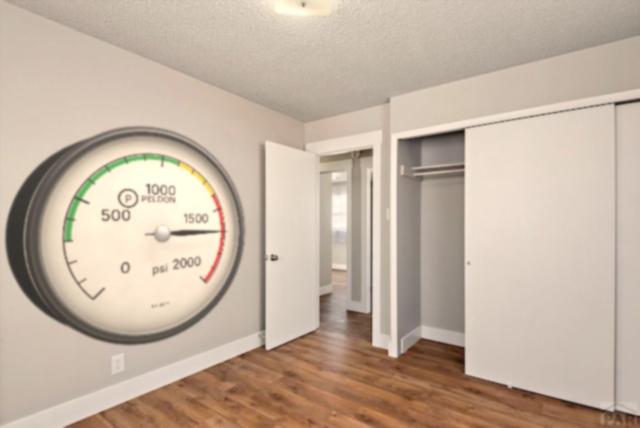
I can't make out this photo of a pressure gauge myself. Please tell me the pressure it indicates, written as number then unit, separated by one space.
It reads 1650 psi
